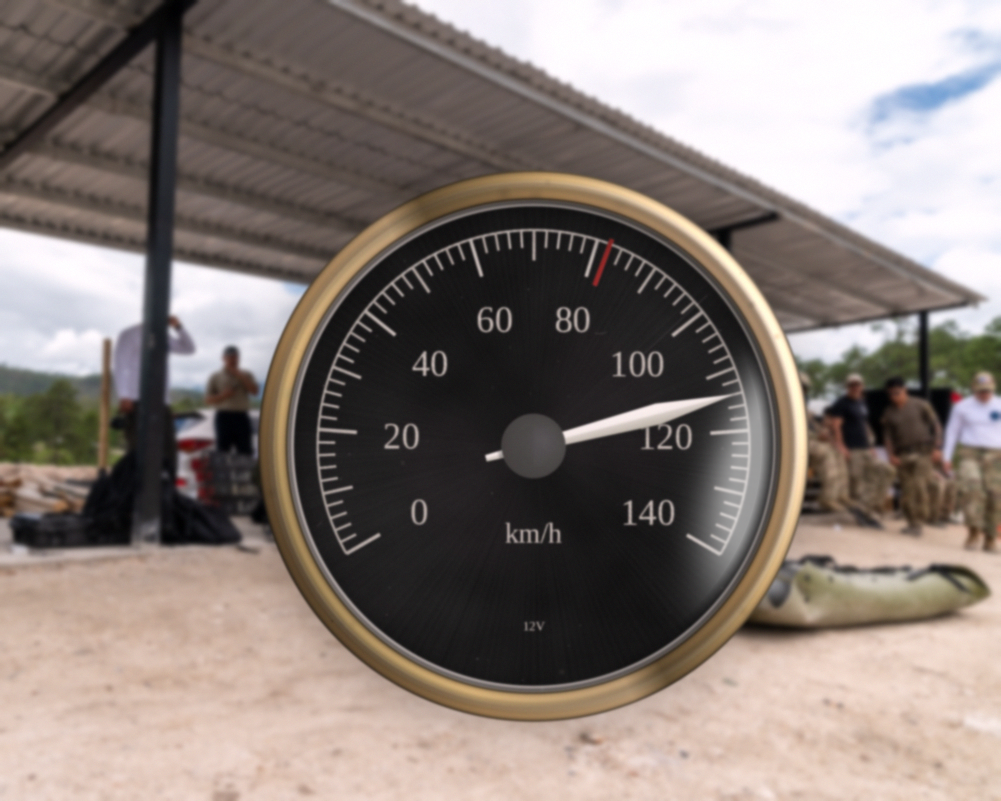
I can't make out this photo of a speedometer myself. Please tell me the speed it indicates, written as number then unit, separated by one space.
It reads 114 km/h
